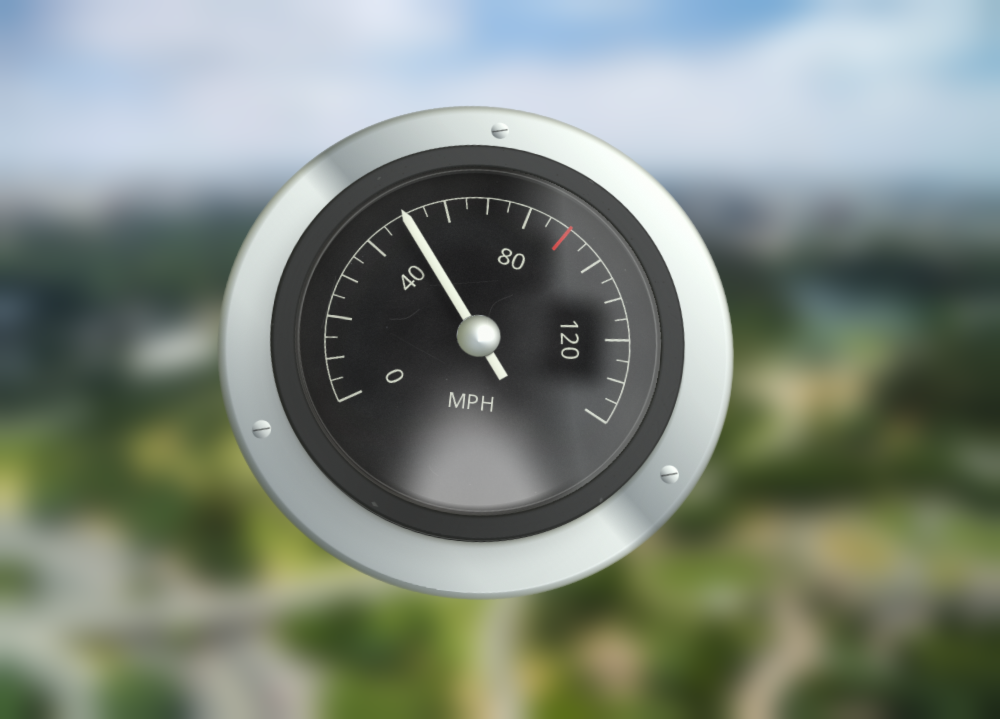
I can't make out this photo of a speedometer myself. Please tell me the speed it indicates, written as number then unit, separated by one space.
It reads 50 mph
